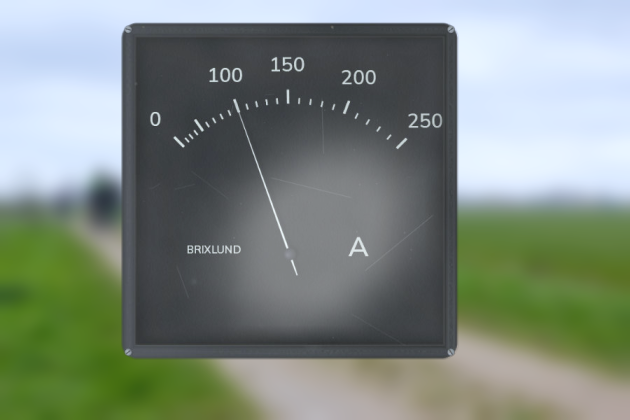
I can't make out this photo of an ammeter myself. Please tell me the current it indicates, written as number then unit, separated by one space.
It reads 100 A
